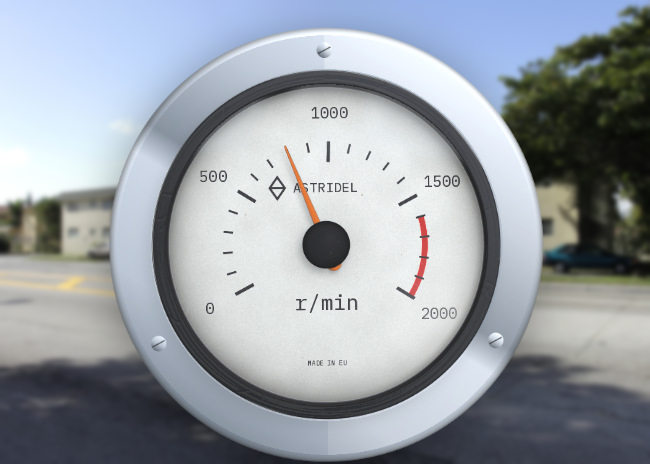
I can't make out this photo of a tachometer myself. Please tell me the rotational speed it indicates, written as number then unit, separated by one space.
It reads 800 rpm
